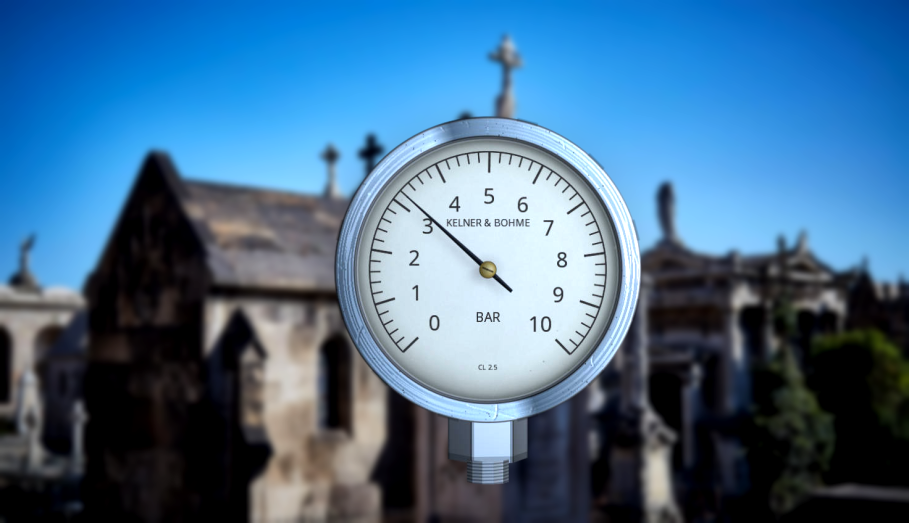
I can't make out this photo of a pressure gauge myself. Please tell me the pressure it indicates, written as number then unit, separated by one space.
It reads 3.2 bar
